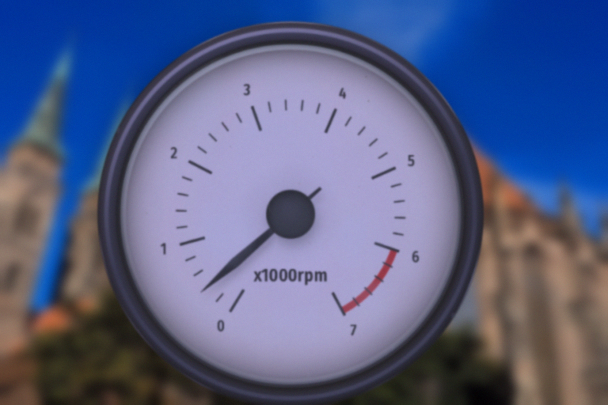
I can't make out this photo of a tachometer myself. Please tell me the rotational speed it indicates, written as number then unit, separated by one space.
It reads 400 rpm
